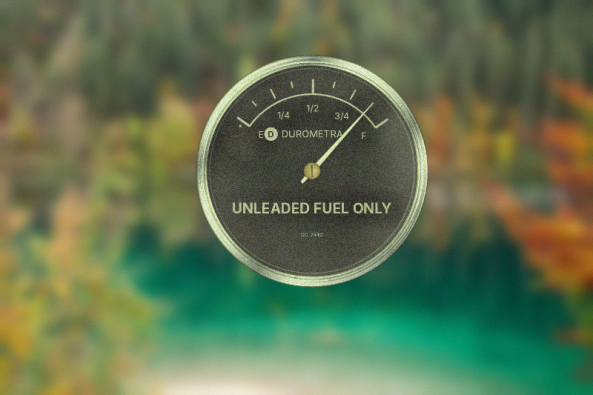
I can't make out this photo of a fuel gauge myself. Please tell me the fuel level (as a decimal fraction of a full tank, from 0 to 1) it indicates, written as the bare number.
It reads 0.875
